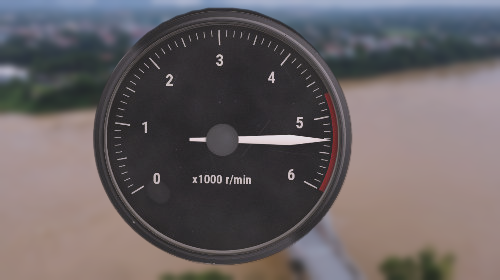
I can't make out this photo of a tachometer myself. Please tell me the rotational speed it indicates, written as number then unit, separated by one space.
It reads 5300 rpm
